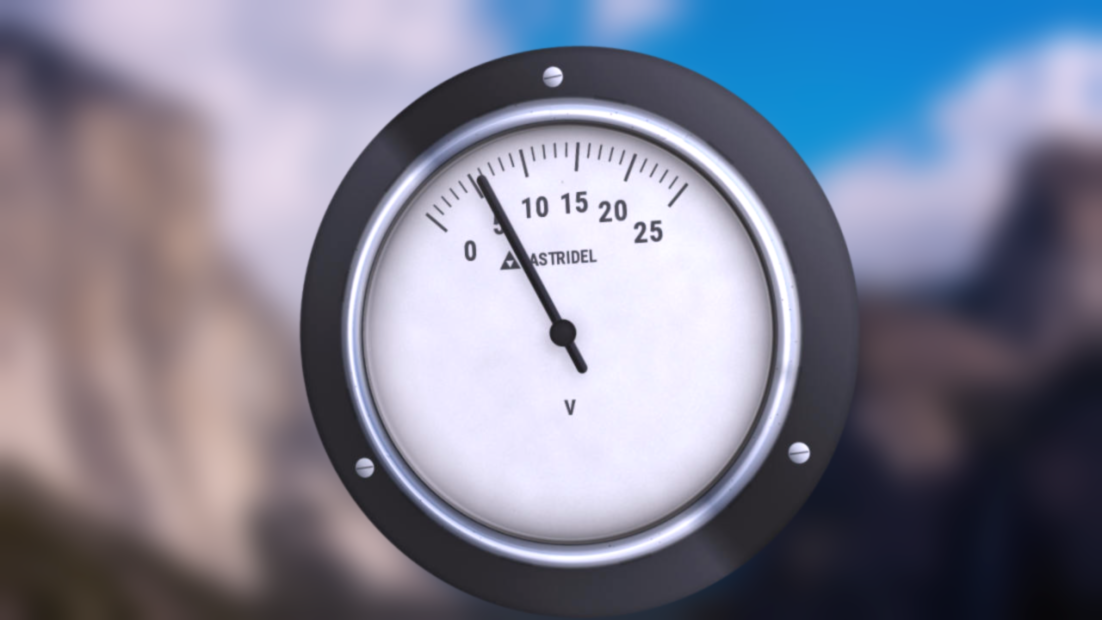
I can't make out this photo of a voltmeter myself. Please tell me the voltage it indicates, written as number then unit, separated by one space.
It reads 6 V
